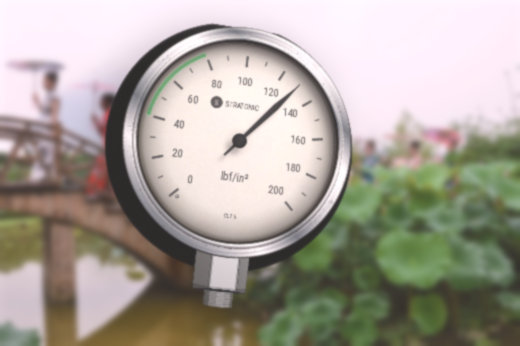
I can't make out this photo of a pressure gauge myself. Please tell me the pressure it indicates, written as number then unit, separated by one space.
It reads 130 psi
